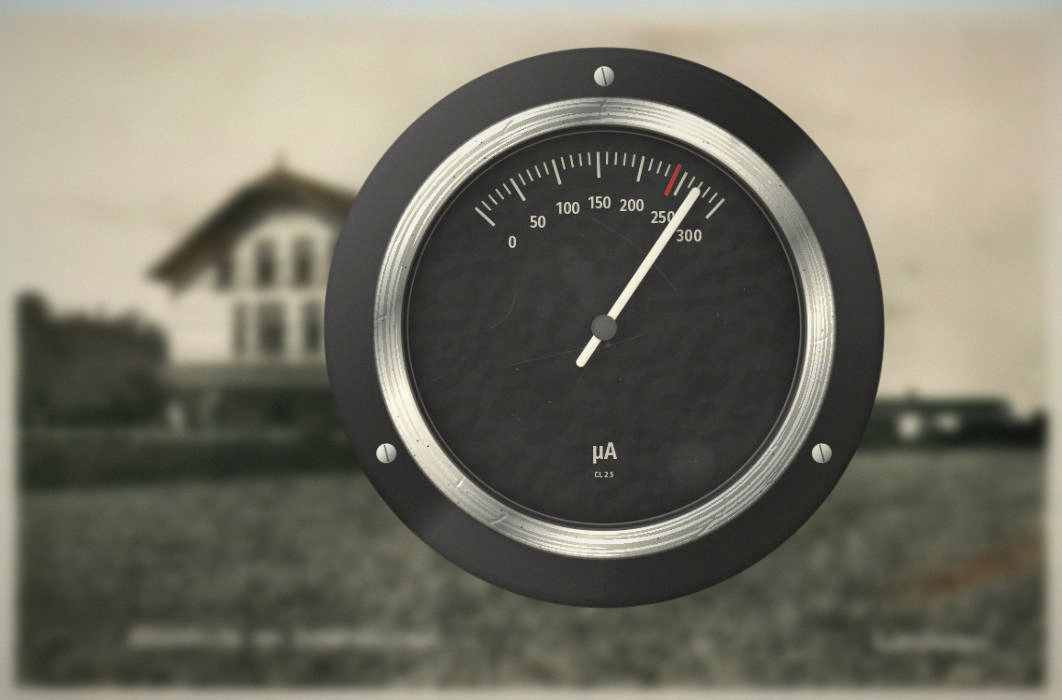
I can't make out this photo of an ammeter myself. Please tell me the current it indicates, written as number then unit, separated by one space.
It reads 270 µA
